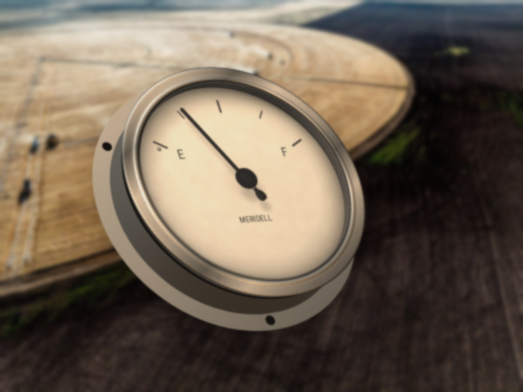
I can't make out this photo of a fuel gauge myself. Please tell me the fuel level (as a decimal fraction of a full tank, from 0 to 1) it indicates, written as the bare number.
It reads 0.25
